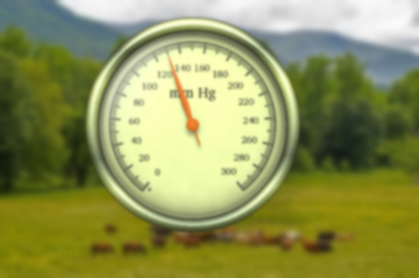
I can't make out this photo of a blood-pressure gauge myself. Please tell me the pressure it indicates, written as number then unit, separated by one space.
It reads 130 mmHg
